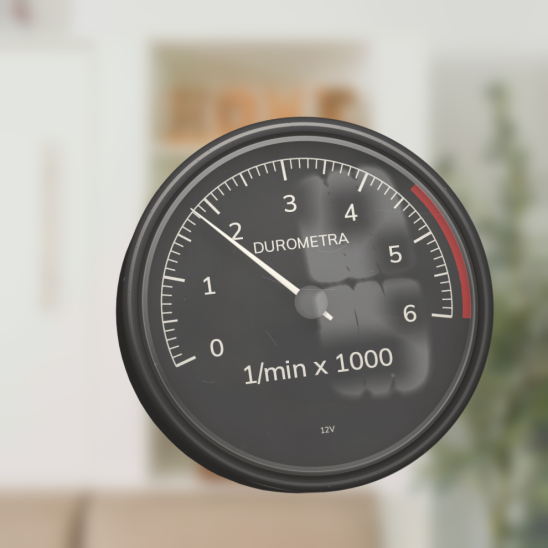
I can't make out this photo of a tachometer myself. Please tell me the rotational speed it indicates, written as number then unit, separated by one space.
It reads 1800 rpm
